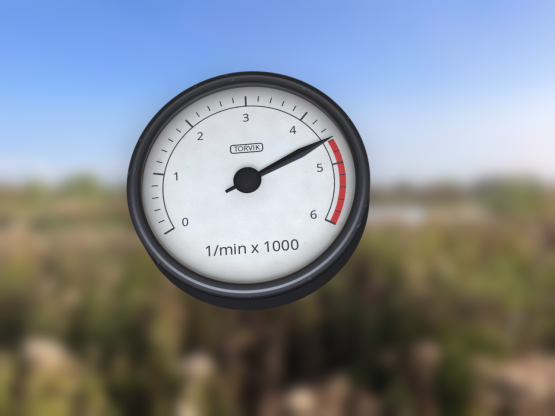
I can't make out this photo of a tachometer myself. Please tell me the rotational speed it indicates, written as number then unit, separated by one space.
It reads 4600 rpm
